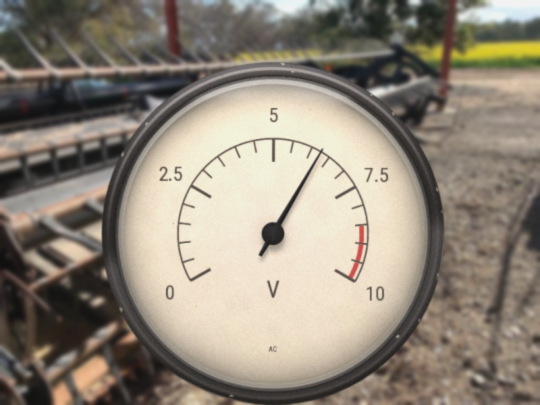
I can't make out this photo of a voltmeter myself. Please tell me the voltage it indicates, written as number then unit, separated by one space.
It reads 6.25 V
